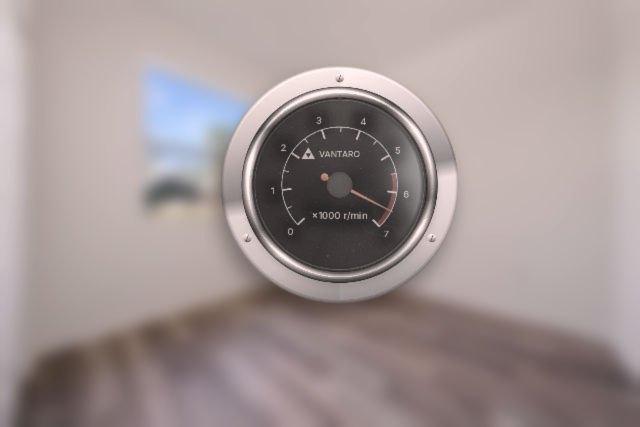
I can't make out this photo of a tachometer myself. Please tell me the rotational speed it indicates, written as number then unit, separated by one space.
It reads 6500 rpm
